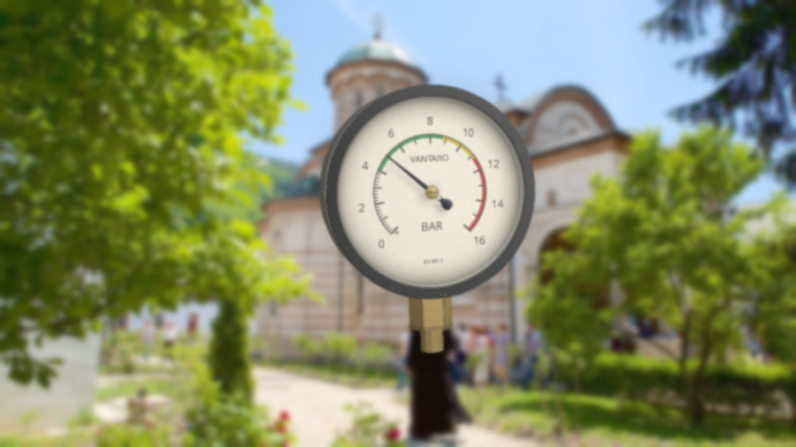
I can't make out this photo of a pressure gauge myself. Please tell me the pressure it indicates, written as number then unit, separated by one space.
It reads 5 bar
